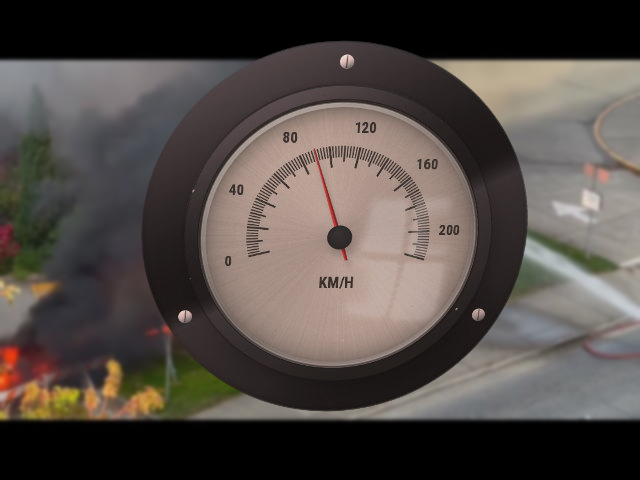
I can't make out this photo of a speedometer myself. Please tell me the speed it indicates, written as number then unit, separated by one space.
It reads 90 km/h
